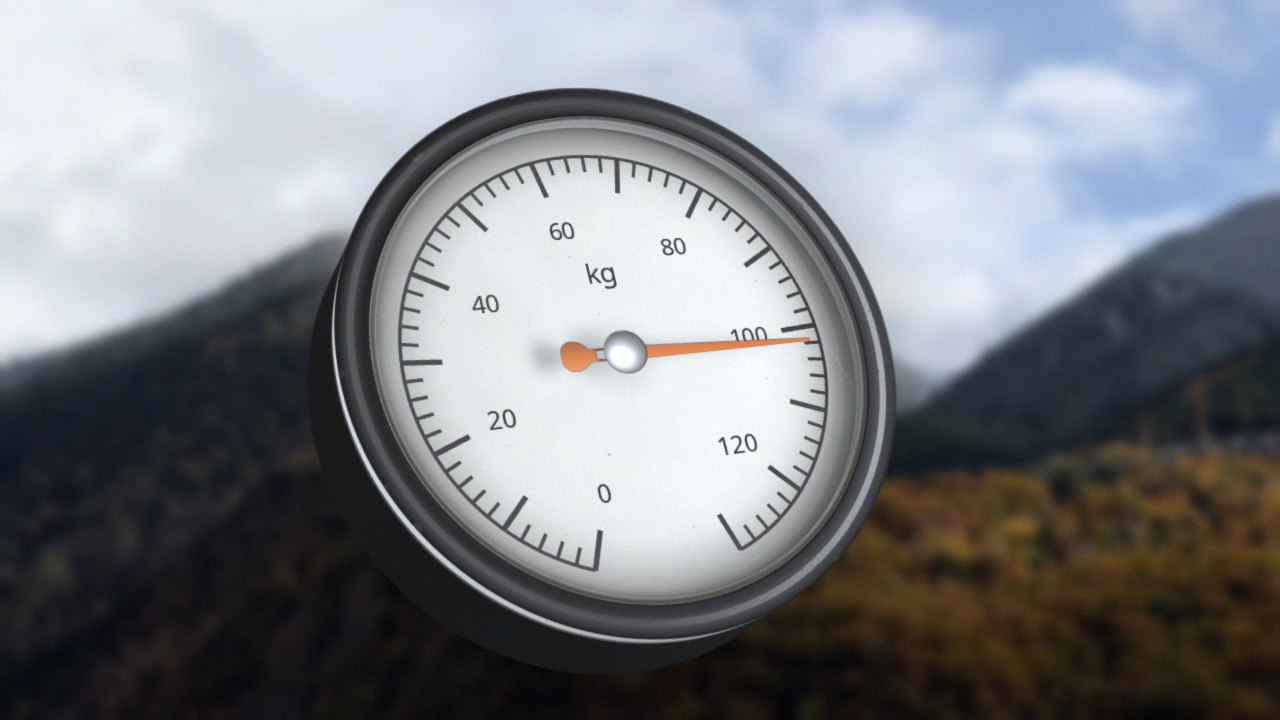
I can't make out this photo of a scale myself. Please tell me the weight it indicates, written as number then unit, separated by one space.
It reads 102 kg
